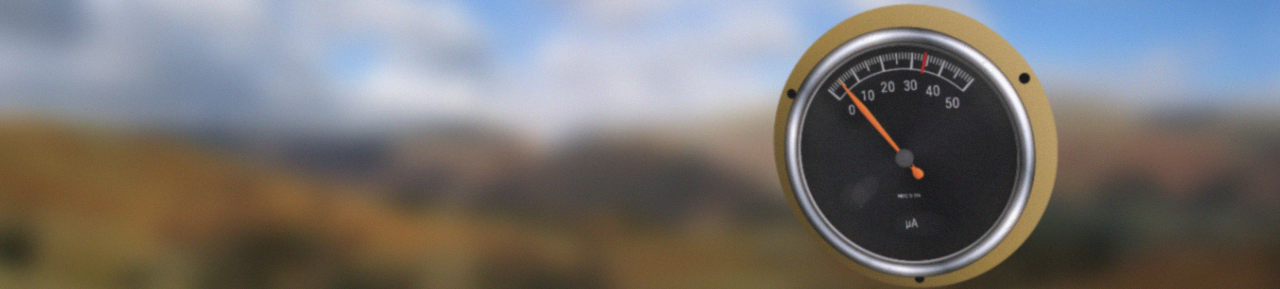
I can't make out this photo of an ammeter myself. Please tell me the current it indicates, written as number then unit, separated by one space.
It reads 5 µA
